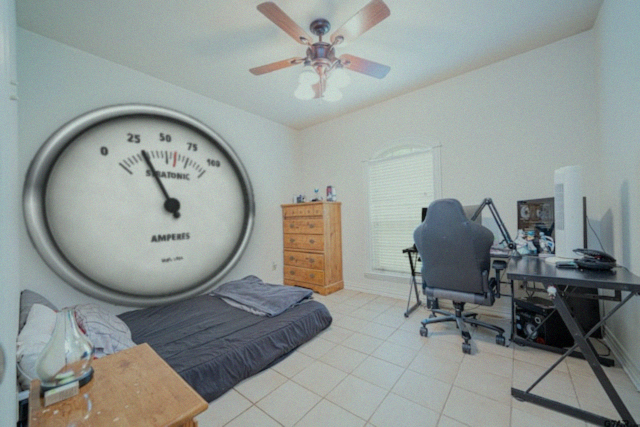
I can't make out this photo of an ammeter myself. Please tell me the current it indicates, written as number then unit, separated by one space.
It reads 25 A
